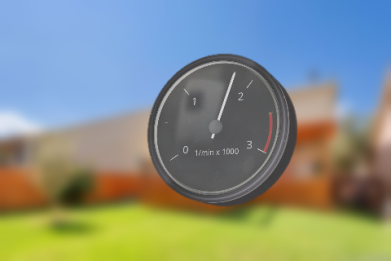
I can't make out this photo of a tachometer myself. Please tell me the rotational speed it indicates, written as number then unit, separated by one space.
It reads 1750 rpm
